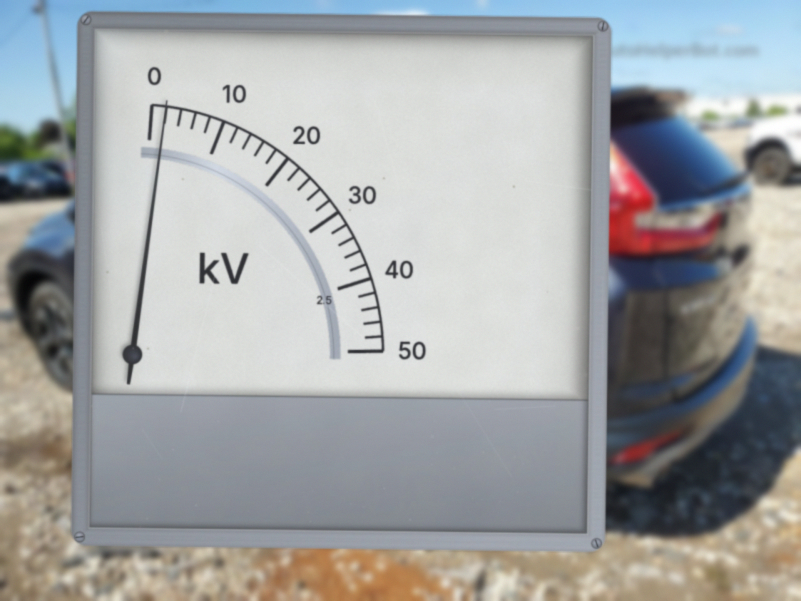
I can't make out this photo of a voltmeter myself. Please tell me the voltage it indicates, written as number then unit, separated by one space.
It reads 2 kV
